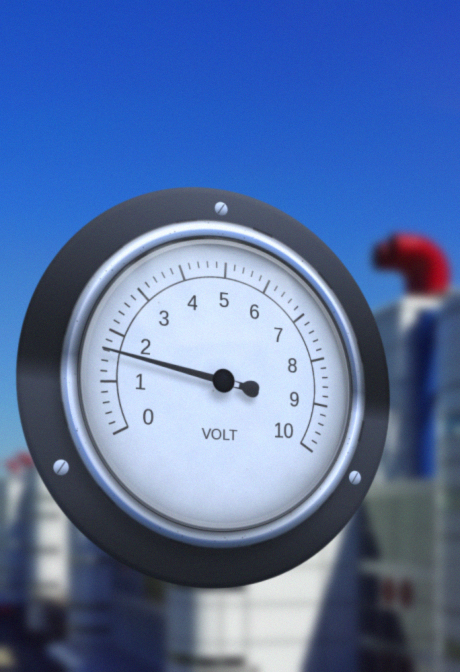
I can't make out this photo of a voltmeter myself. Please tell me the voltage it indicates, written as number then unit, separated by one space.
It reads 1.6 V
